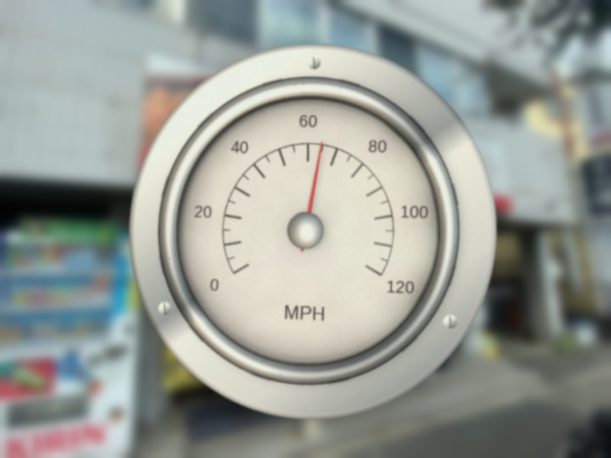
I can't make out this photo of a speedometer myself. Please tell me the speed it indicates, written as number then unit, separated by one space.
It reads 65 mph
